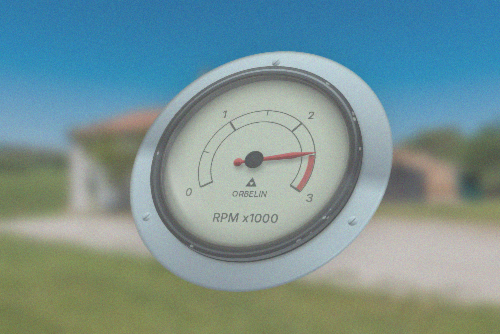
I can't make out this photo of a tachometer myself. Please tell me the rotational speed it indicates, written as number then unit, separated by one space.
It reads 2500 rpm
